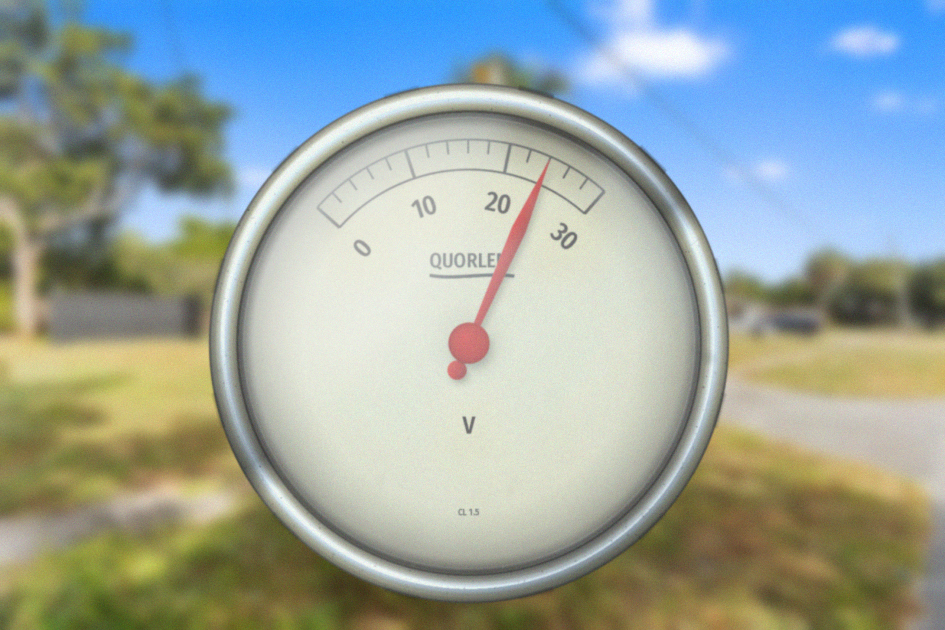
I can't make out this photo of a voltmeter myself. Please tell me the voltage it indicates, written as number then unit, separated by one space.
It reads 24 V
